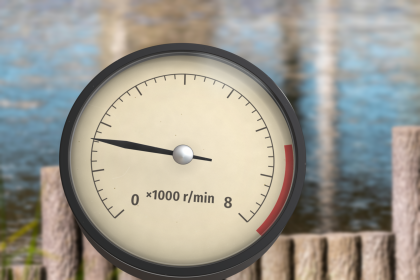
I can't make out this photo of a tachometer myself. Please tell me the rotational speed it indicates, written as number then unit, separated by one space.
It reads 1600 rpm
